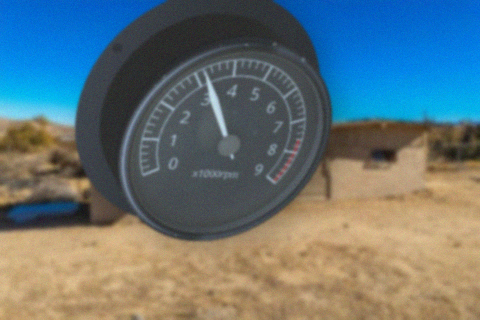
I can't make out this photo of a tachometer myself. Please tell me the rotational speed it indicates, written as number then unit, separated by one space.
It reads 3200 rpm
